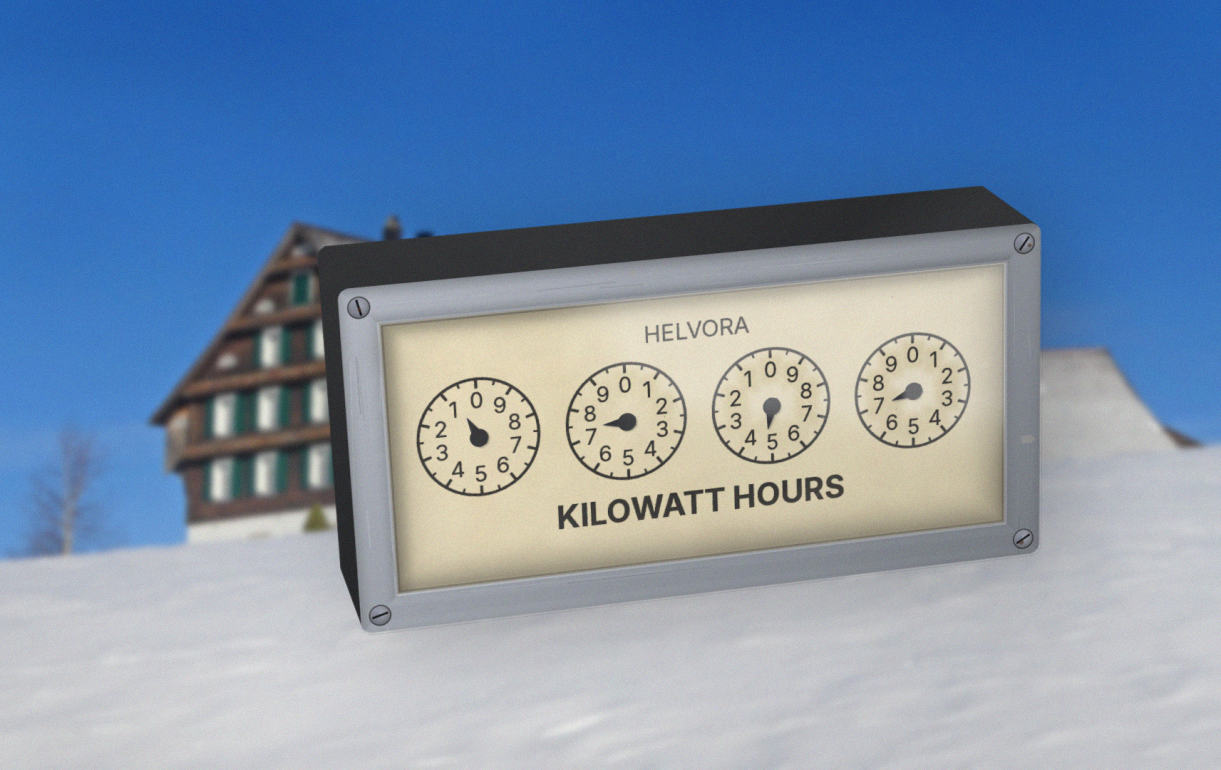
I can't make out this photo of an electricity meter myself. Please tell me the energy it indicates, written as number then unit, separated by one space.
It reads 747 kWh
